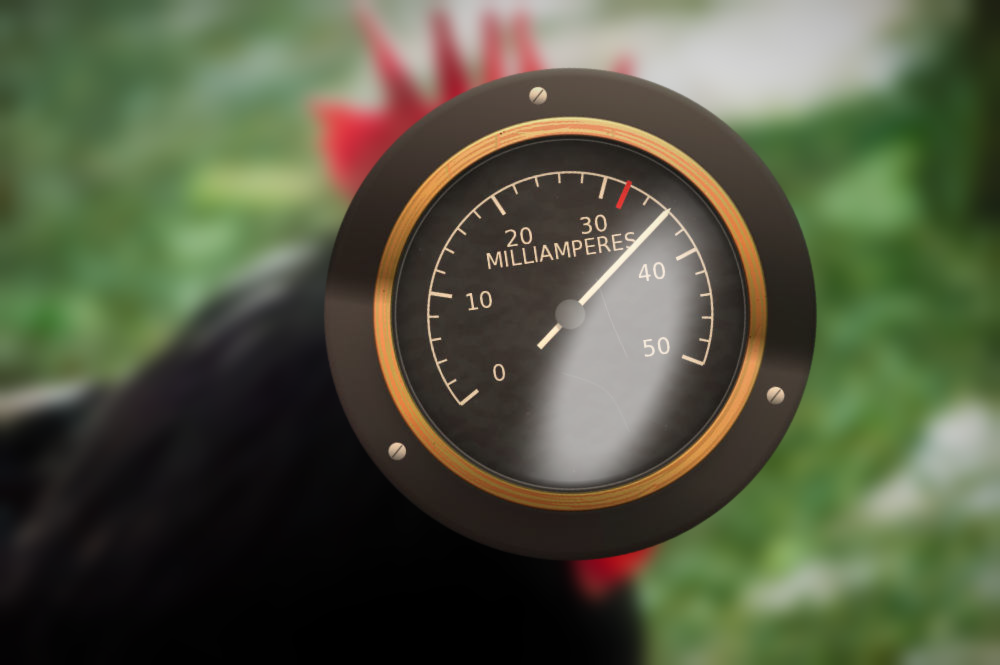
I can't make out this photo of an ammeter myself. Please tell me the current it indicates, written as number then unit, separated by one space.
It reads 36 mA
